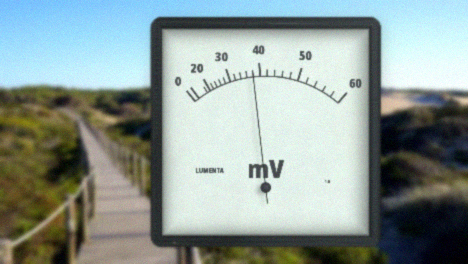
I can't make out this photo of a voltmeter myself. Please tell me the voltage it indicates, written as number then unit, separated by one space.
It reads 38 mV
